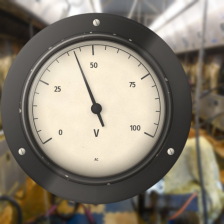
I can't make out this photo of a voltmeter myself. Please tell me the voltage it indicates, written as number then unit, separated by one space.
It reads 42.5 V
